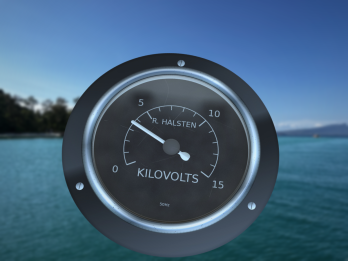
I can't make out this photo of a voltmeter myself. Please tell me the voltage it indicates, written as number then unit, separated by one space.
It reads 3.5 kV
